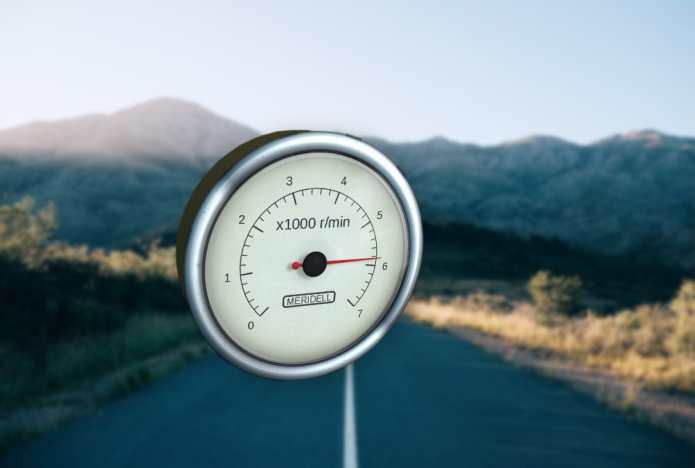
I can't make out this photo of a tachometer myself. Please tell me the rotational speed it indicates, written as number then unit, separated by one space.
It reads 5800 rpm
